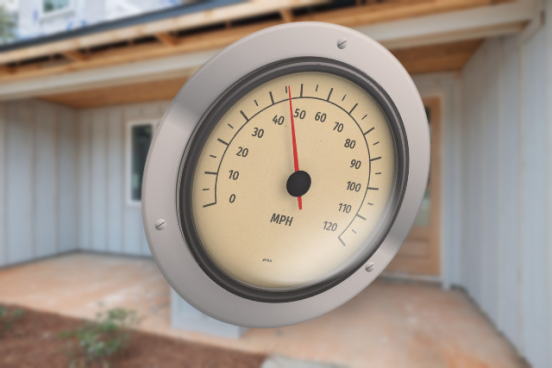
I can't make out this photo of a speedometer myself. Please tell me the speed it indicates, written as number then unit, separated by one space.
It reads 45 mph
